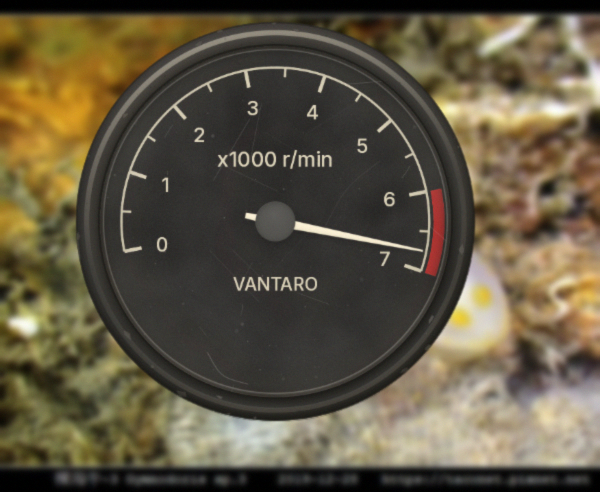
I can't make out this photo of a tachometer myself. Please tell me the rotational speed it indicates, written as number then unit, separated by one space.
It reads 6750 rpm
